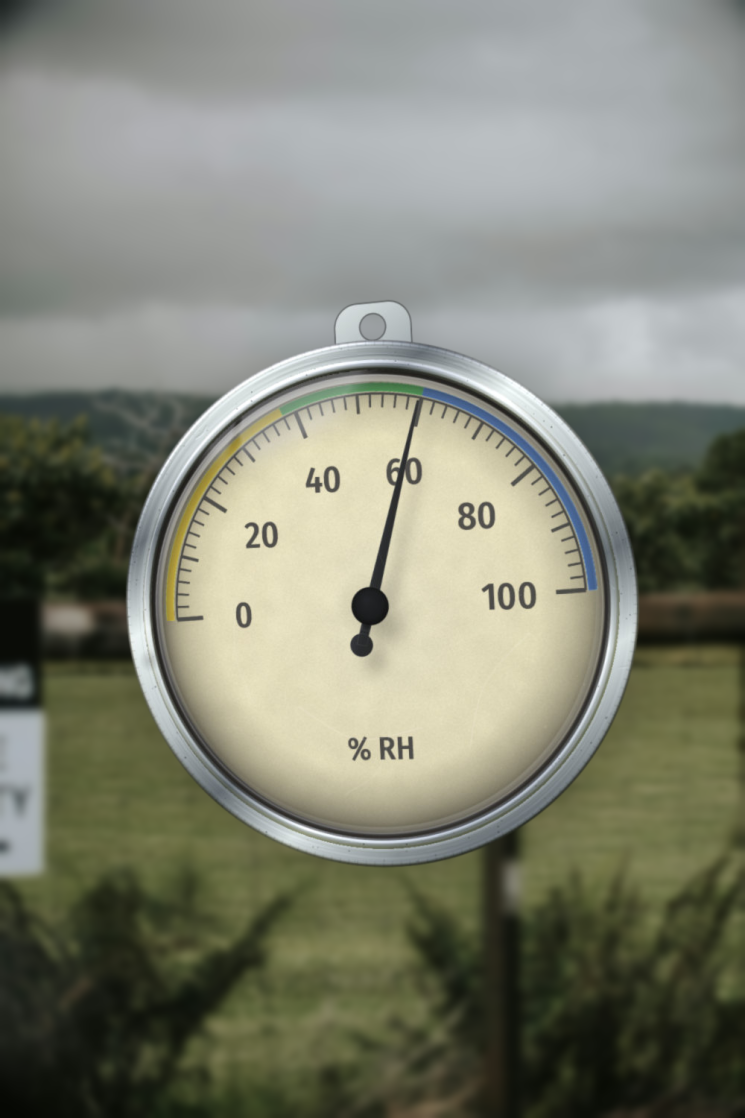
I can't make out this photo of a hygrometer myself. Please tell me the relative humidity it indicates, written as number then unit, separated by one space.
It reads 60 %
